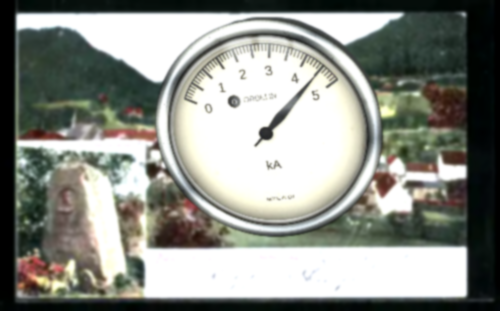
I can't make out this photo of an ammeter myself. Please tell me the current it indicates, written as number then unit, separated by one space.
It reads 4.5 kA
